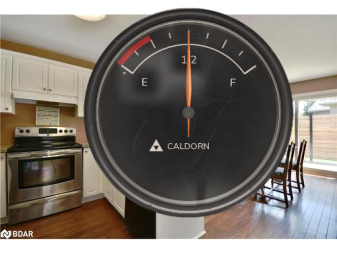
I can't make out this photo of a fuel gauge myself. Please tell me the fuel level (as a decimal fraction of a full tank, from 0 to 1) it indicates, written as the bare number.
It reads 0.5
